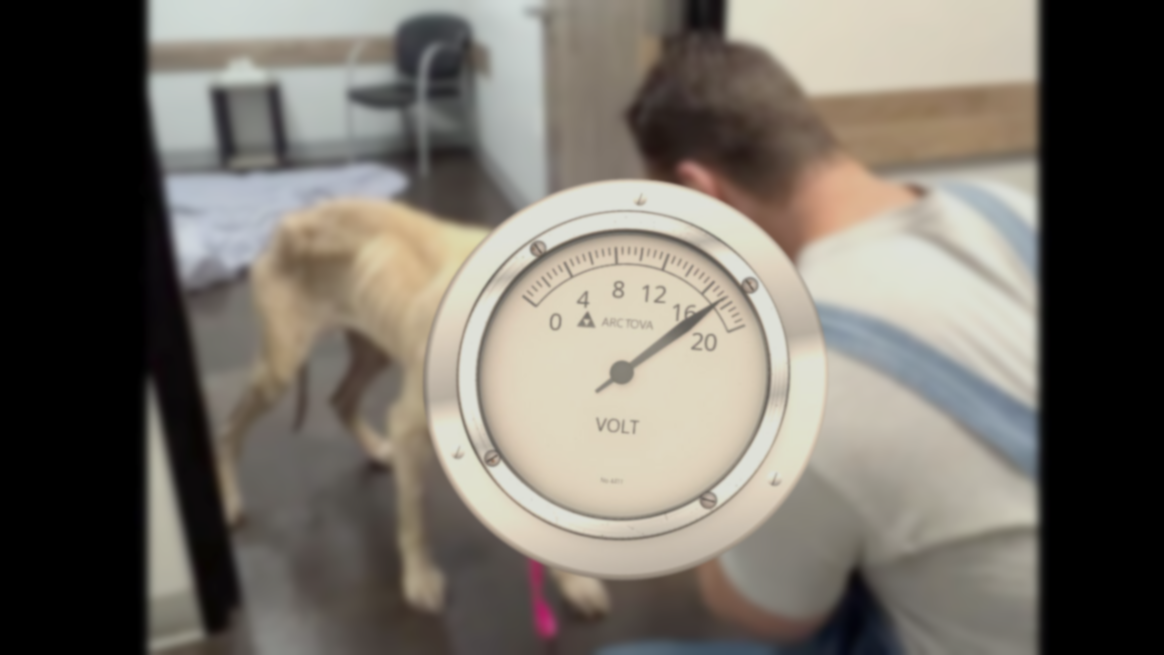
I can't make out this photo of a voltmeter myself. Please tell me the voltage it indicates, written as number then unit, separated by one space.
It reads 17.5 V
